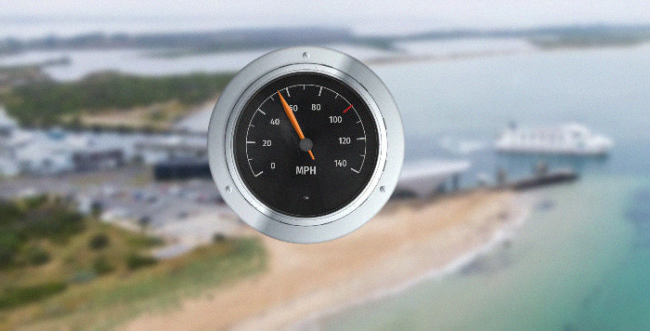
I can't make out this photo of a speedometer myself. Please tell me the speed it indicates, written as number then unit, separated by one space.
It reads 55 mph
